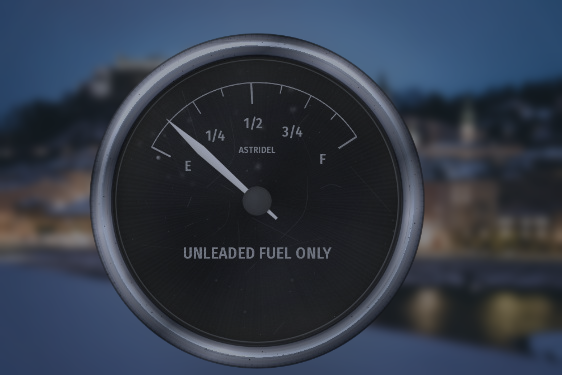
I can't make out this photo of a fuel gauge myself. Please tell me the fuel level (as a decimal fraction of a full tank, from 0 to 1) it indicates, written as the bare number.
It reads 0.125
